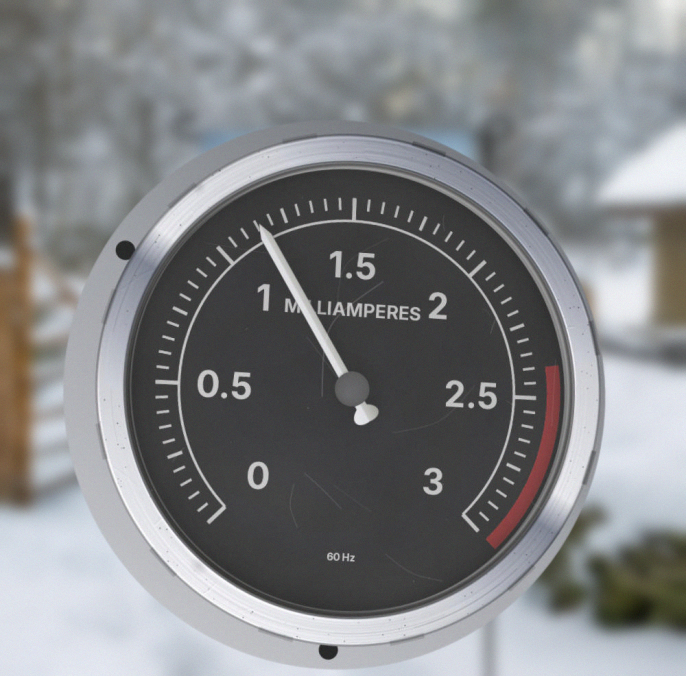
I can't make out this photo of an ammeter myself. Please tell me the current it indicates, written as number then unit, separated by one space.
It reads 1.15 mA
